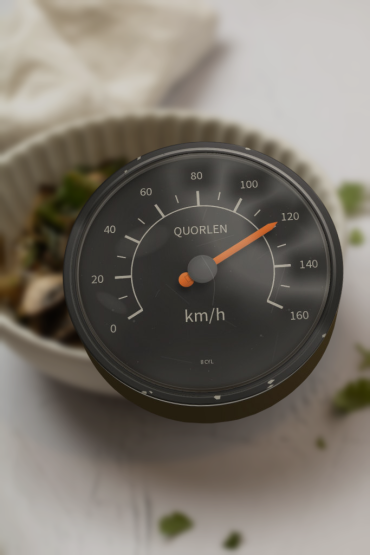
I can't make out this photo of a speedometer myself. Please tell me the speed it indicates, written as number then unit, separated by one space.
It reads 120 km/h
